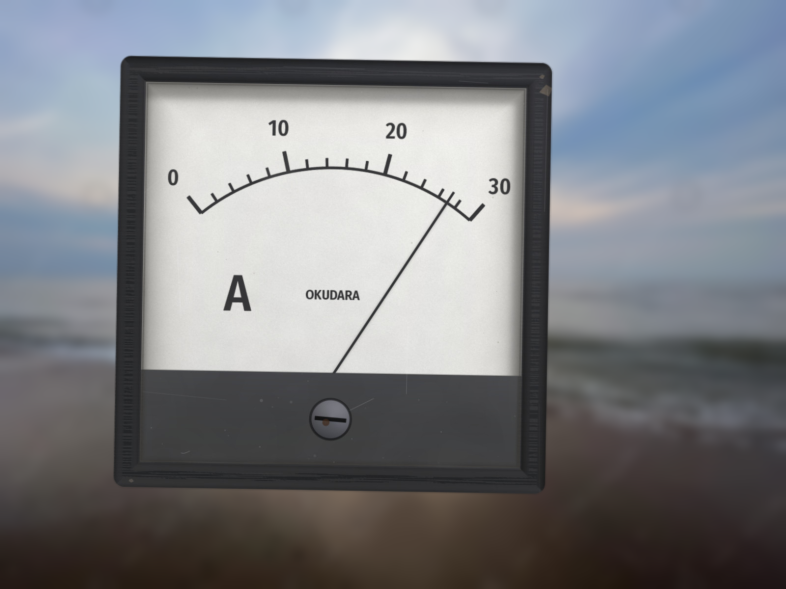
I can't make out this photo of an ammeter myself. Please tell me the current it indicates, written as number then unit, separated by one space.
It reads 27 A
